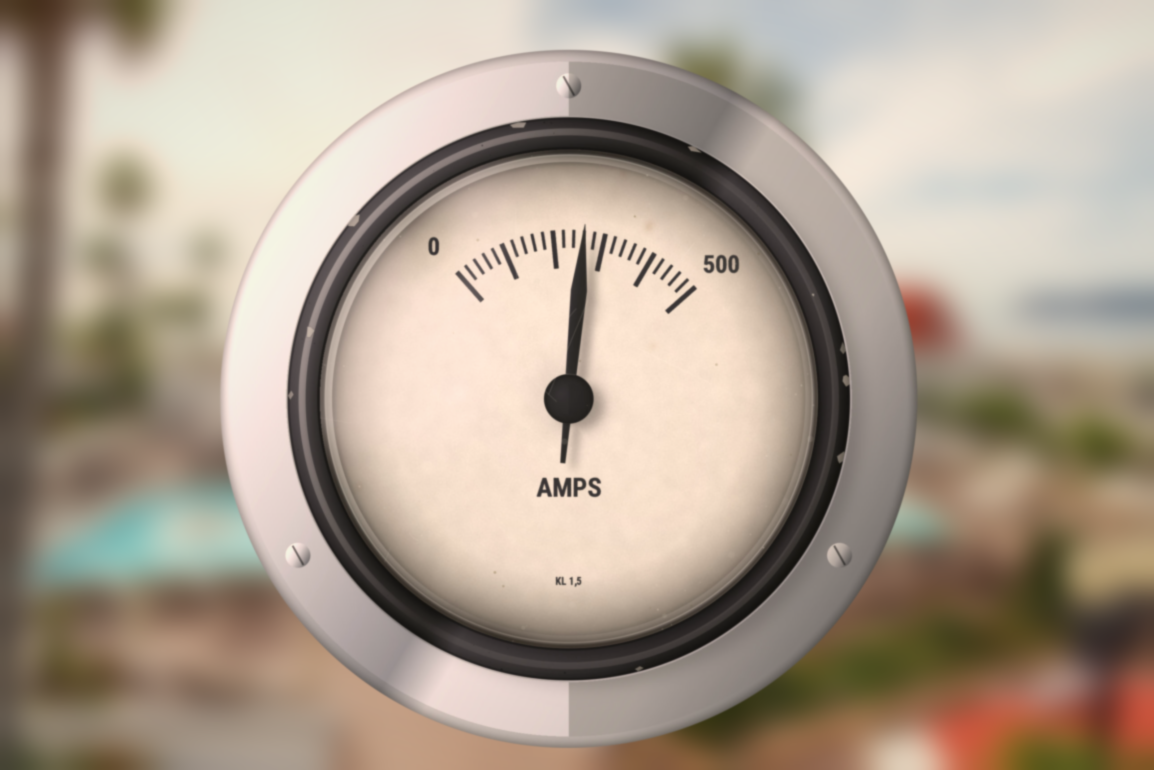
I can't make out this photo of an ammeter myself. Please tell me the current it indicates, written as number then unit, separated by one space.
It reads 260 A
